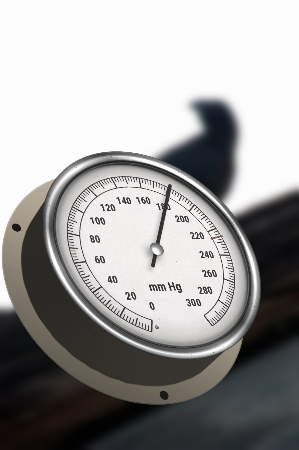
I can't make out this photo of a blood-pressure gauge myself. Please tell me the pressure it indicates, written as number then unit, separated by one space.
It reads 180 mmHg
